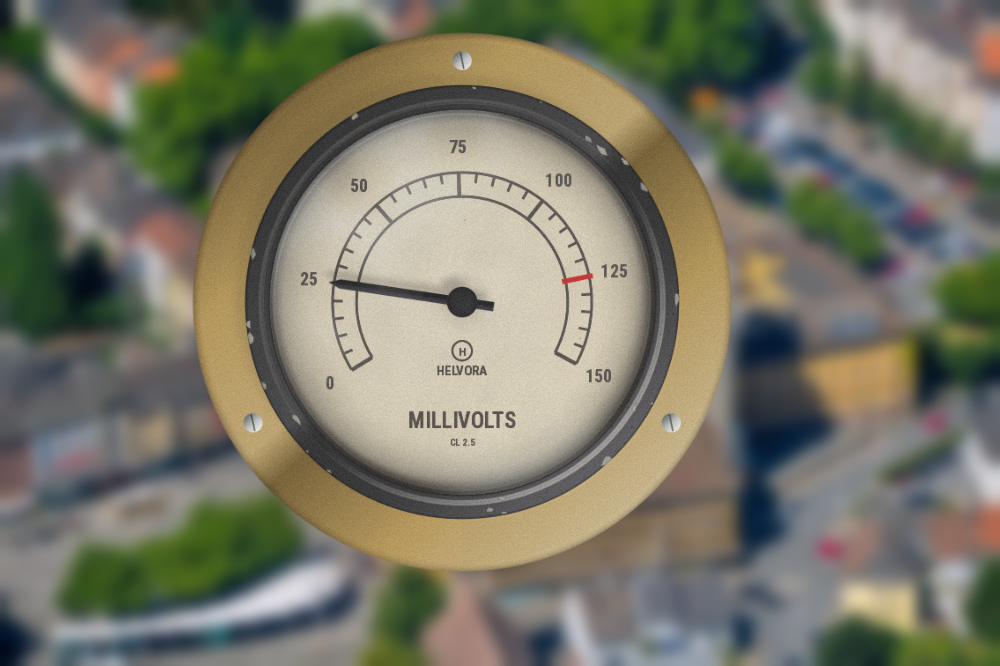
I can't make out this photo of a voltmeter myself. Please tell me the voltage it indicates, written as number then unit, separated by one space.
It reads 25 mV
